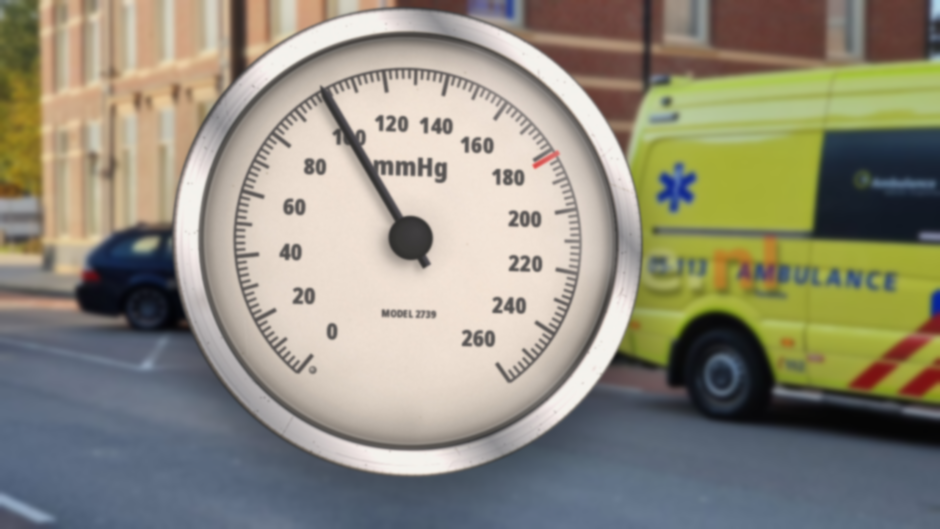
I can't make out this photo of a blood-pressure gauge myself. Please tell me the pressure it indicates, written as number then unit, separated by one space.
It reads 100 mmHg
